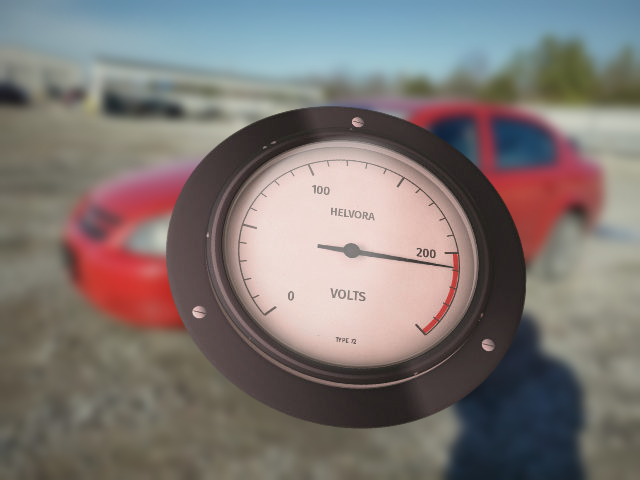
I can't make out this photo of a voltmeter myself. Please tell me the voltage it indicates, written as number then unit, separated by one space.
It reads 210 V
